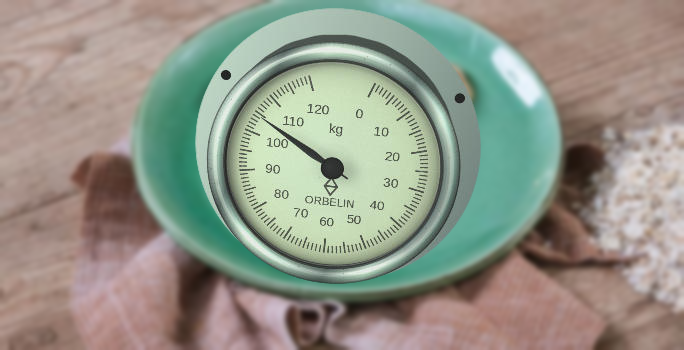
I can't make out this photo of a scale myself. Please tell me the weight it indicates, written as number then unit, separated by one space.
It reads 105 kg
